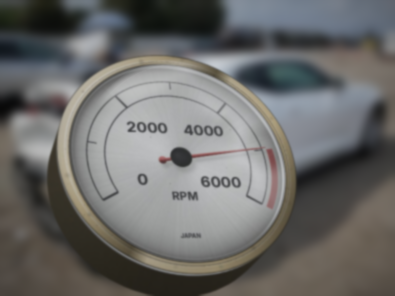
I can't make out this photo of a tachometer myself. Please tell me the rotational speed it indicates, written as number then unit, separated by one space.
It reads 5000 rpm
